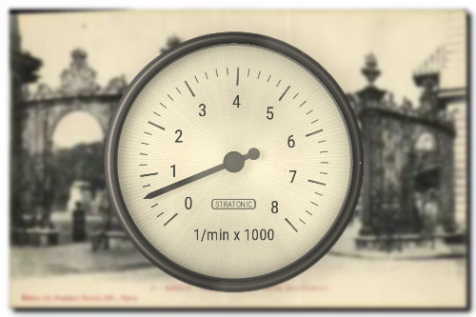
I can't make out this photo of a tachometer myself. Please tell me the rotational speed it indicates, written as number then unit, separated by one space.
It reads 600 rpm
